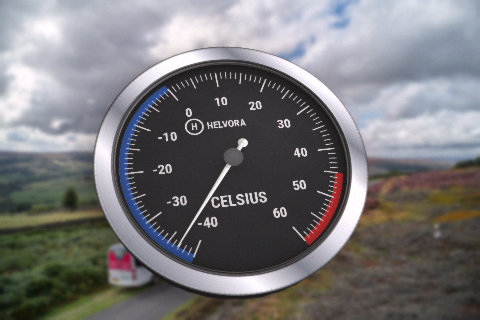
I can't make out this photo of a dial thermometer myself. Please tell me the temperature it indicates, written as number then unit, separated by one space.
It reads -37 °C
